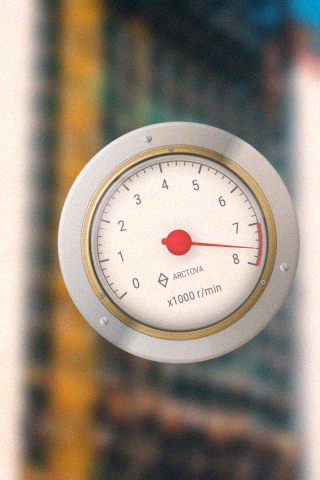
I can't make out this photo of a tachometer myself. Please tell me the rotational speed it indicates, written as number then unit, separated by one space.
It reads 7600 rpm
